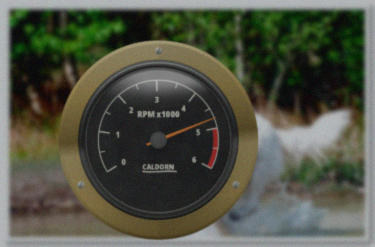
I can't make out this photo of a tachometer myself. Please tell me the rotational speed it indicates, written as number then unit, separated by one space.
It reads 4750 rpm
